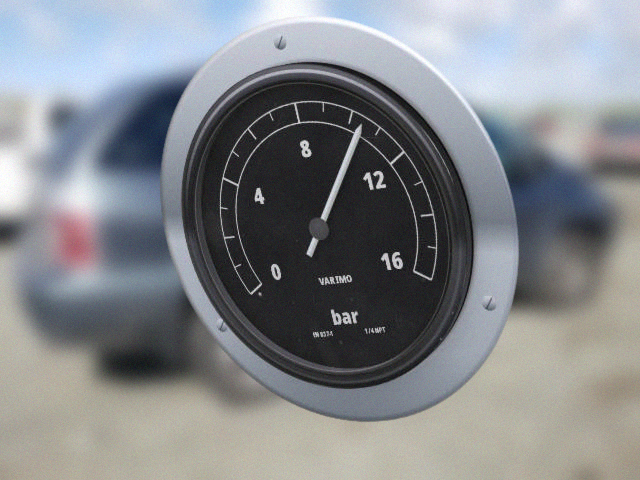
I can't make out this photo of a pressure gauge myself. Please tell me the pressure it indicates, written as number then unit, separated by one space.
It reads 10.5 bar
